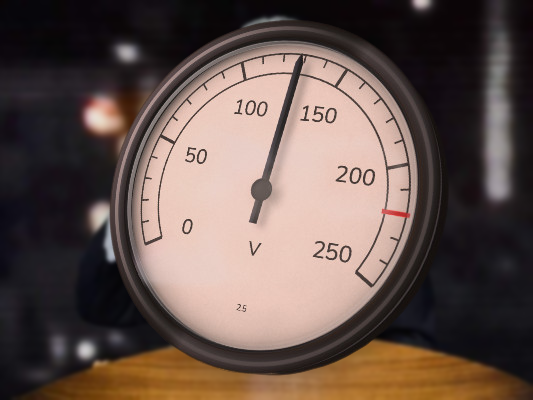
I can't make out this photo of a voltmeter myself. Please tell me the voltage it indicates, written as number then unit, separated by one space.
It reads 130 V
